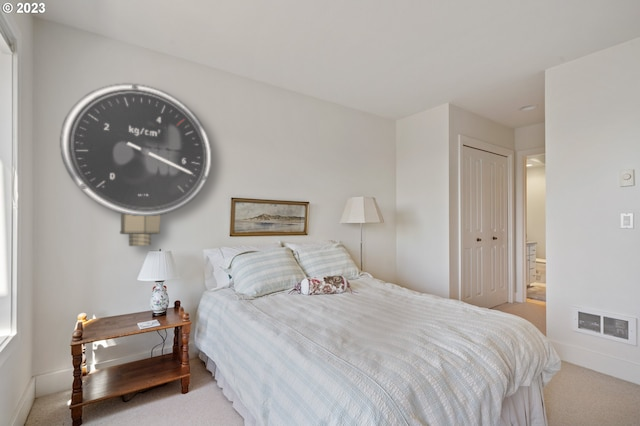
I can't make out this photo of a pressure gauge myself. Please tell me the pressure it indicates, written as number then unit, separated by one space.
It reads 6.4 kg/cm²
